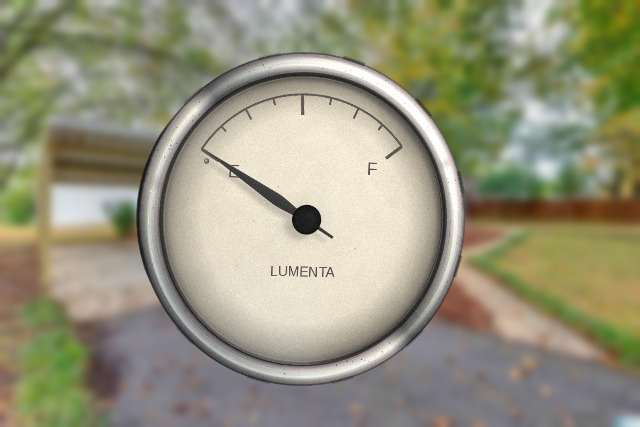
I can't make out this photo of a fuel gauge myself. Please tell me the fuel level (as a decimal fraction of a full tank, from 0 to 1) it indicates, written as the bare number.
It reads 0
